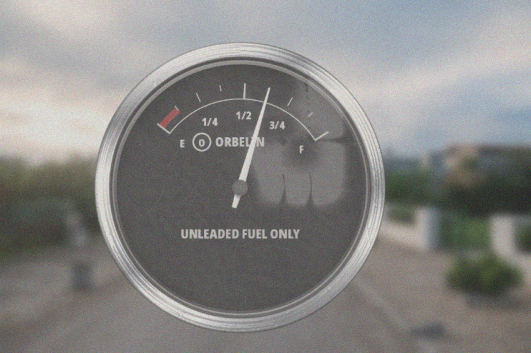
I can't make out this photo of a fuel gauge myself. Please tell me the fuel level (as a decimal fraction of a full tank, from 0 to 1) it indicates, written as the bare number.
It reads 0.625
